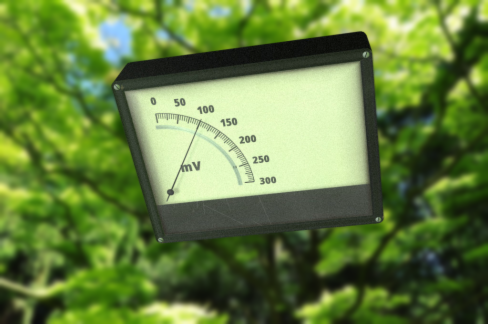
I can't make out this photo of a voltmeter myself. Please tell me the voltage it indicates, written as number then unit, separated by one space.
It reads 100 mV
